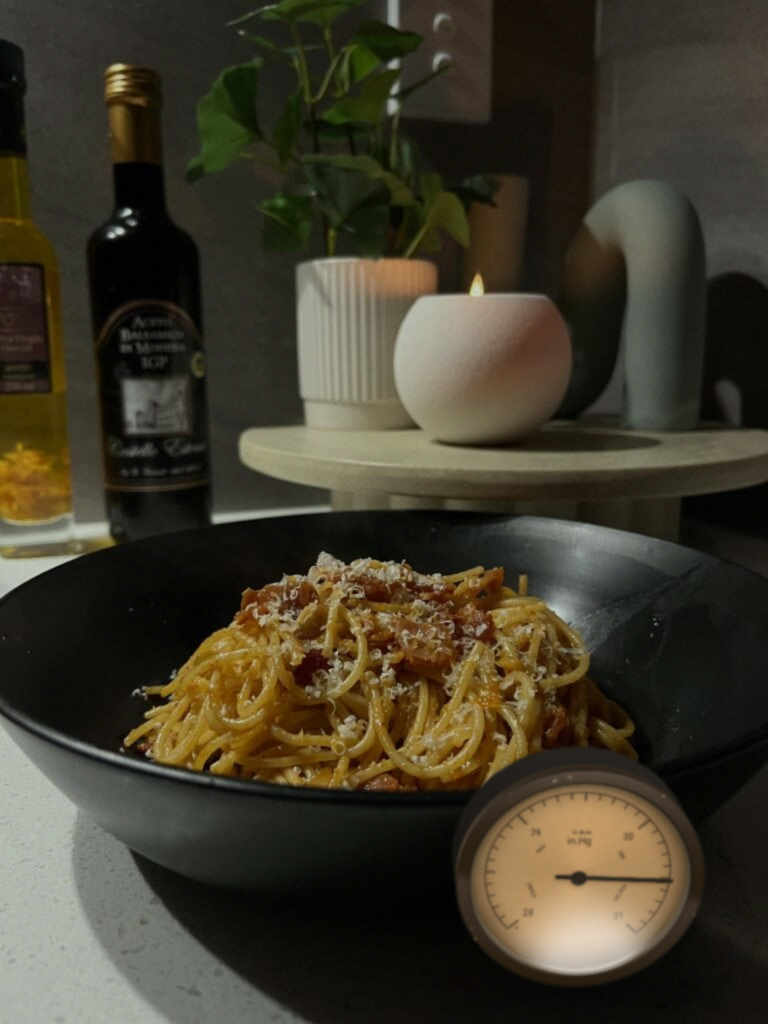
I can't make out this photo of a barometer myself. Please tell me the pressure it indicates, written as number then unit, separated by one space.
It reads 30.5 inHg
